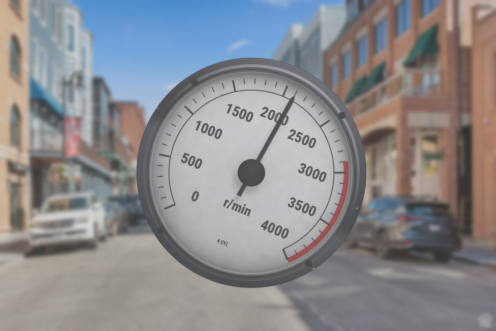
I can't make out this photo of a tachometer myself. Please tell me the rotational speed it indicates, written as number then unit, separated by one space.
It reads 2100 rpm
